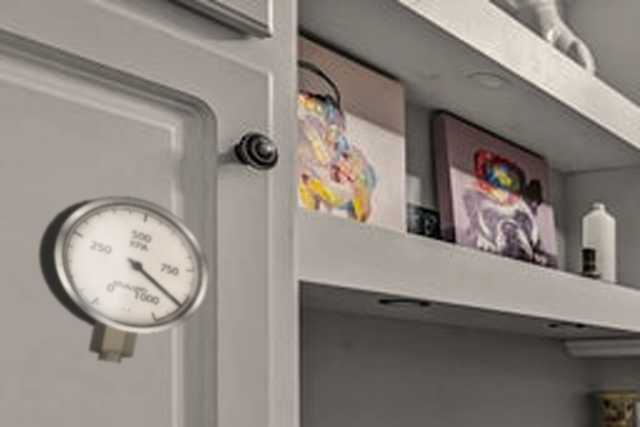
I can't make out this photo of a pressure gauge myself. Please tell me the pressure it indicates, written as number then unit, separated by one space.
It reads 900 kPa
